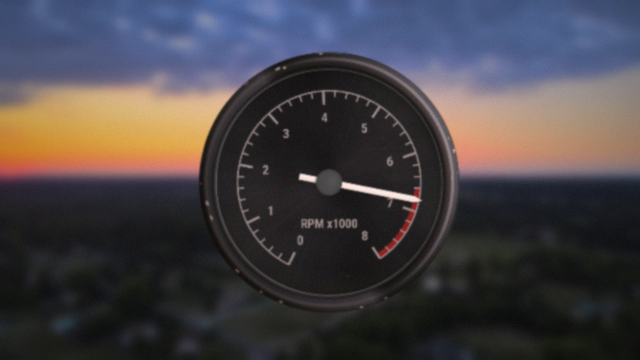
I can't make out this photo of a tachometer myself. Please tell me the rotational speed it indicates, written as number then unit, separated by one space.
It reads 6800 rpm
